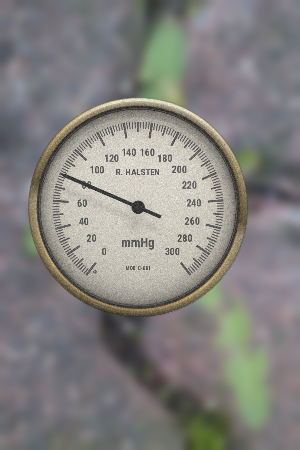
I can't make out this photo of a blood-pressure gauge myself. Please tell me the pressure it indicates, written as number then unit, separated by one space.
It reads 80 mmHg
